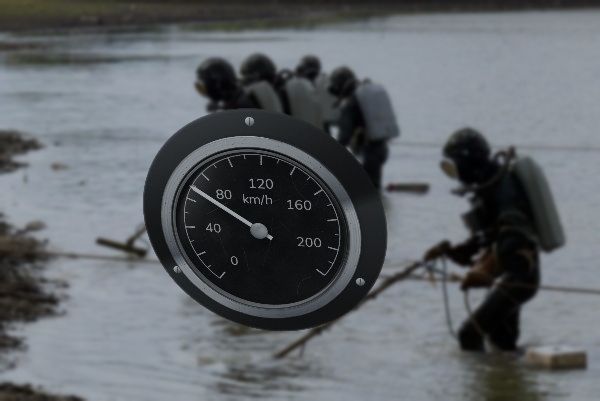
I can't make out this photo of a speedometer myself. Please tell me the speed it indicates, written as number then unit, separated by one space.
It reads 70 km/h
